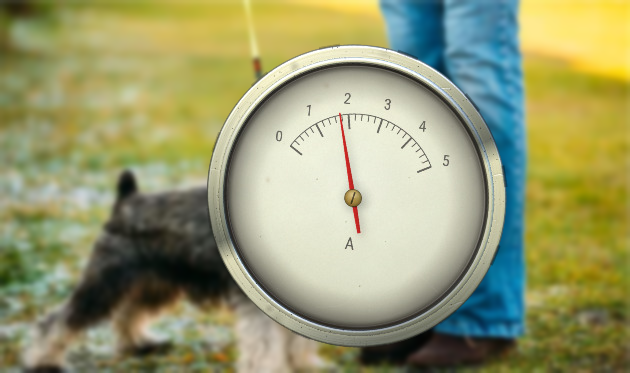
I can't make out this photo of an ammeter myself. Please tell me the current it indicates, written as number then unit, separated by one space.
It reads 1.8 A
